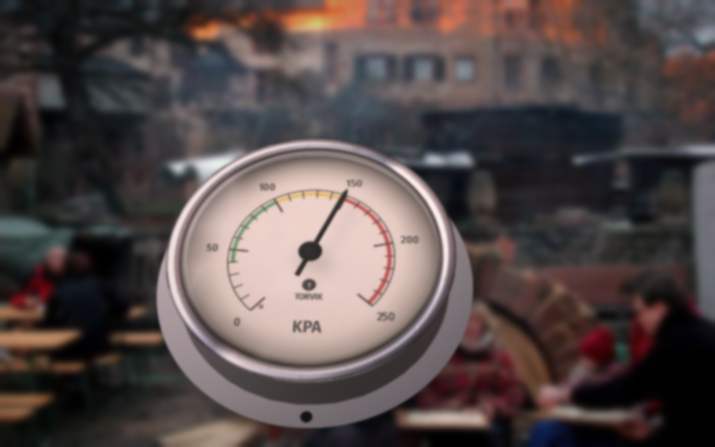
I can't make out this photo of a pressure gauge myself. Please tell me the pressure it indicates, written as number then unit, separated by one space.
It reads 150 kPa
